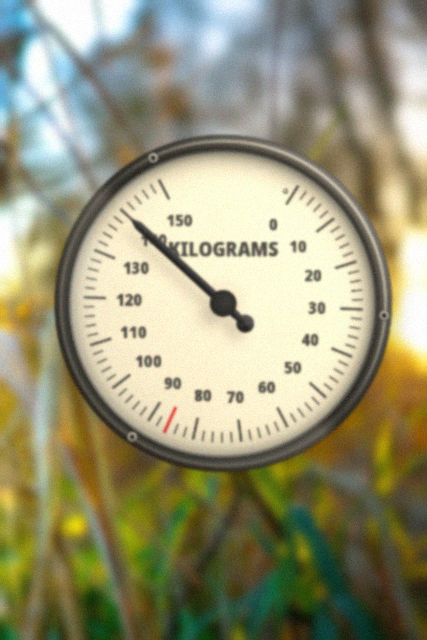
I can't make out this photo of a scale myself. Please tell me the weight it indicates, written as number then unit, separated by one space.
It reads 140 kg
